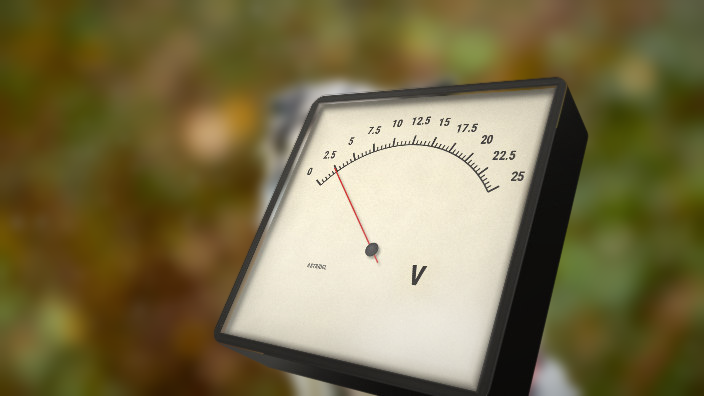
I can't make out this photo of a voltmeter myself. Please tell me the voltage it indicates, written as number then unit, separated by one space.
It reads 2.5 V
